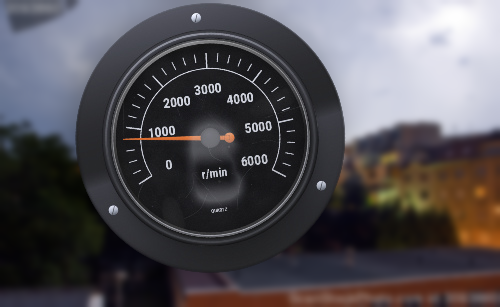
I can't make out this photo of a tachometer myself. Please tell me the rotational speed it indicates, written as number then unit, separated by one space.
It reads 800 rpm
